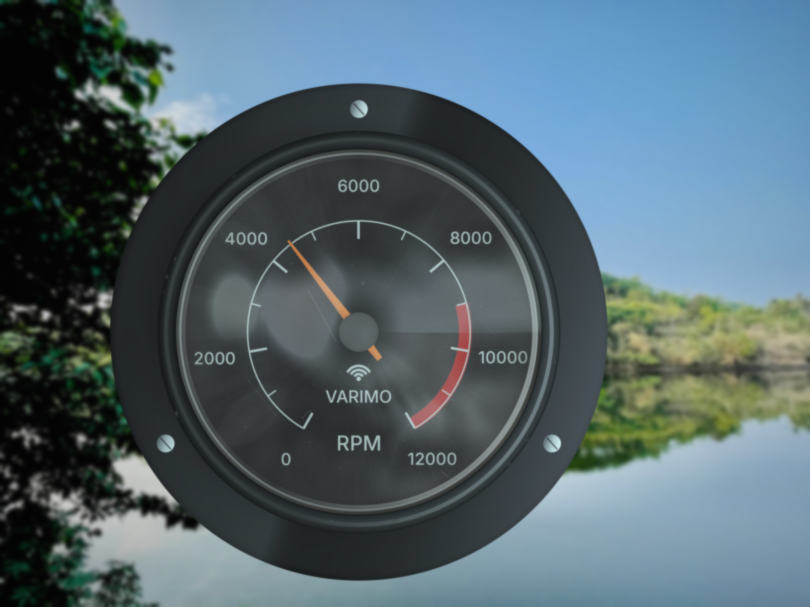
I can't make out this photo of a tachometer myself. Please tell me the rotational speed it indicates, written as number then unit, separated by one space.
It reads 4500 rpm
